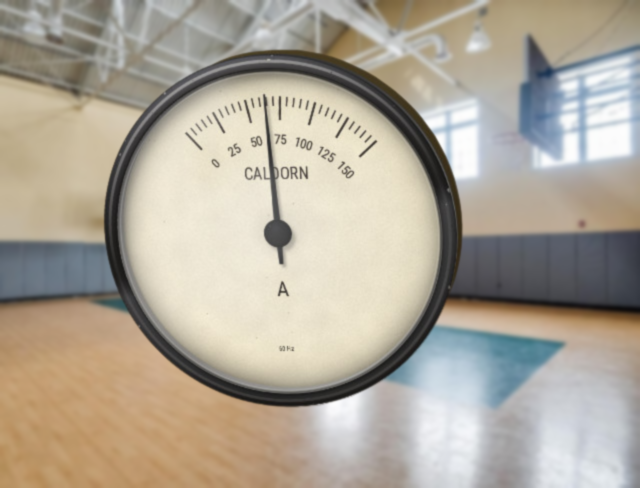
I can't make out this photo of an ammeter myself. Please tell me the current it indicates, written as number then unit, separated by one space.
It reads 65 A
